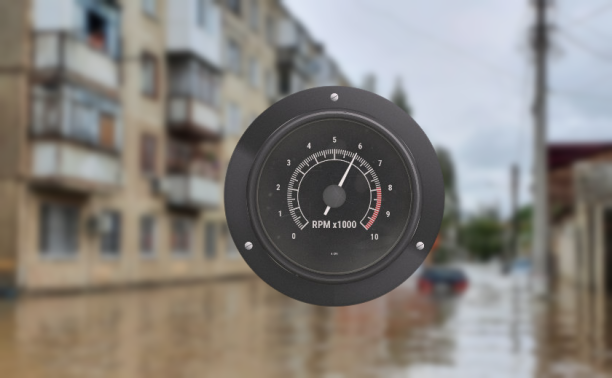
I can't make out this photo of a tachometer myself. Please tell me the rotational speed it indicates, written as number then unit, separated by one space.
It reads 6000 rpm
